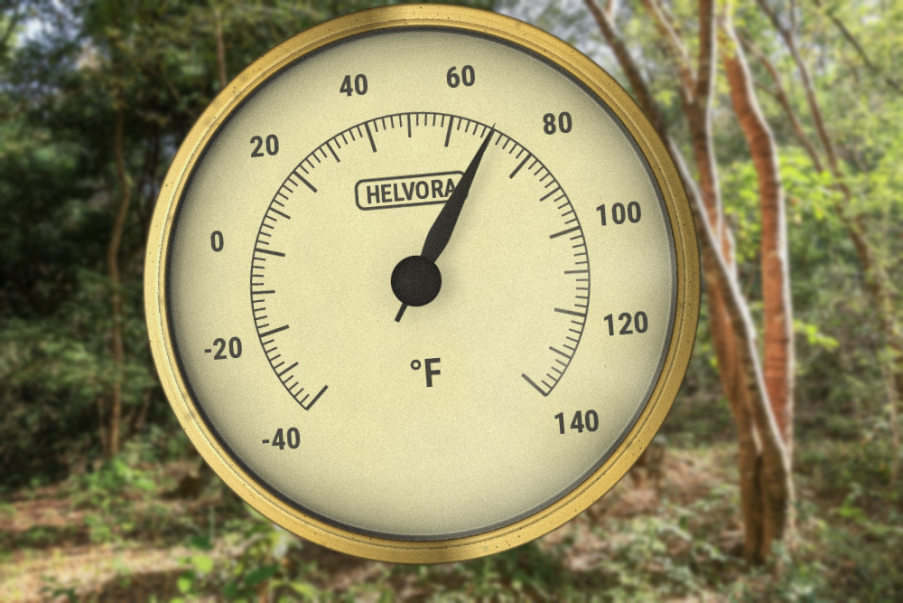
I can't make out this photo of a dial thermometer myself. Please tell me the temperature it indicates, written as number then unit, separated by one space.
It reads 70 °F
